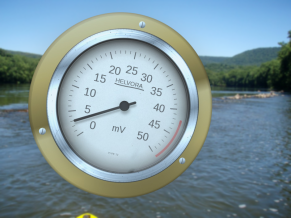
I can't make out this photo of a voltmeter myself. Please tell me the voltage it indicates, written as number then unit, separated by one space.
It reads 3 mV
